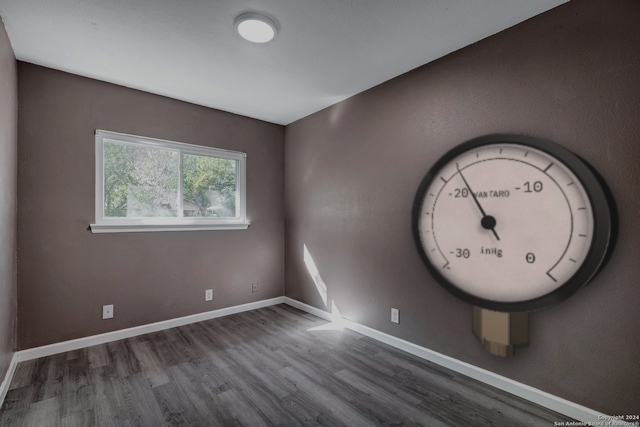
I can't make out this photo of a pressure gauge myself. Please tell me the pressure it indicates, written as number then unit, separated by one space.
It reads -18 inHg
